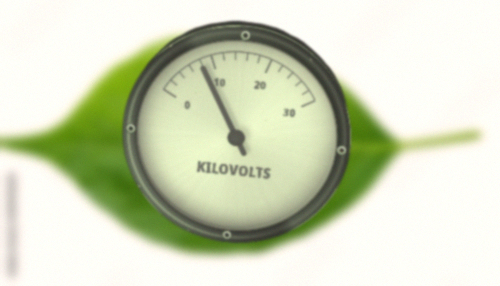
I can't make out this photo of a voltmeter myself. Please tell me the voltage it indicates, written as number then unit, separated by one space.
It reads 8 kV
